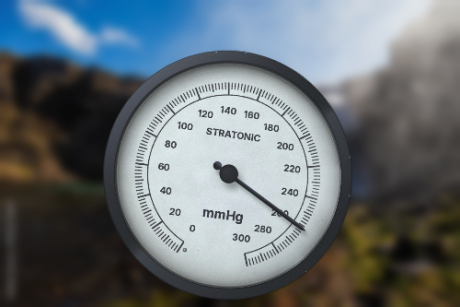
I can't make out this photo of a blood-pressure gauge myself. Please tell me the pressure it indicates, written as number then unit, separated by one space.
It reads 260 mmHg
